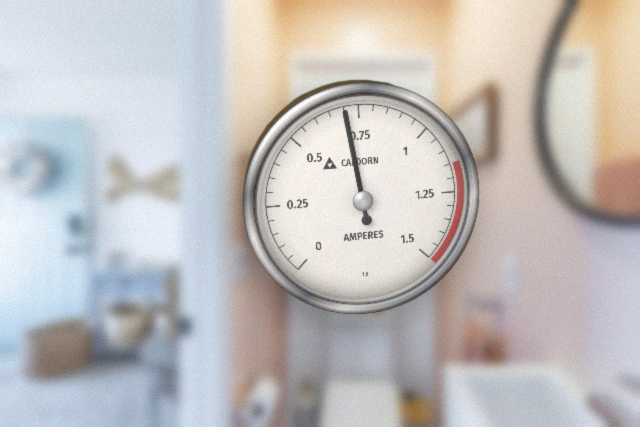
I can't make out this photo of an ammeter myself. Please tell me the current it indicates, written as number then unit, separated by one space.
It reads 0.7 A
